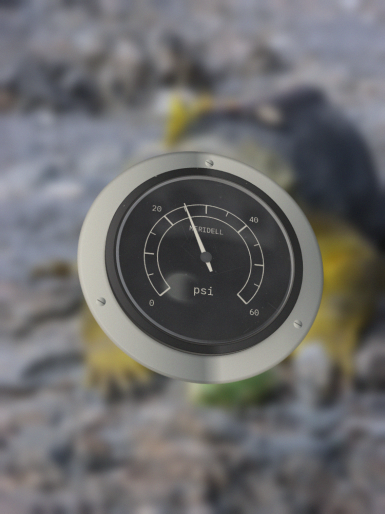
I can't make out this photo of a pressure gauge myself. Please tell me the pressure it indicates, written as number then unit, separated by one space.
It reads 25 psi
